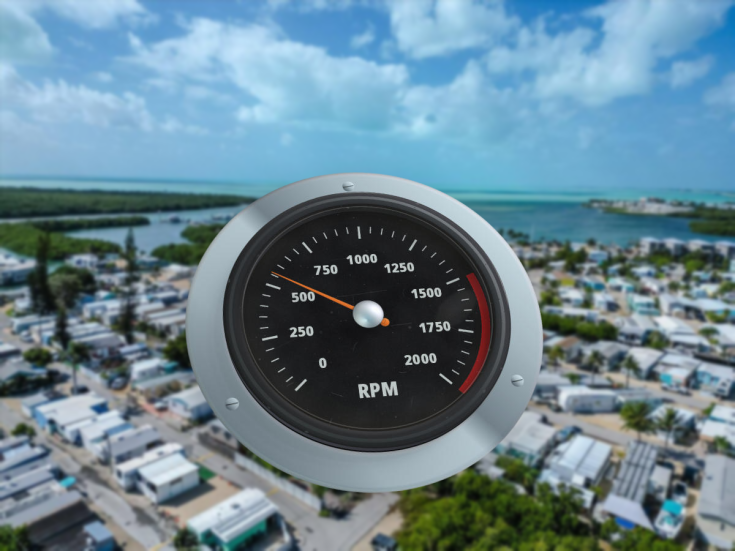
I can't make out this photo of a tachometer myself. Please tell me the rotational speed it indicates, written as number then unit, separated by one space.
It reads 550 rpm
